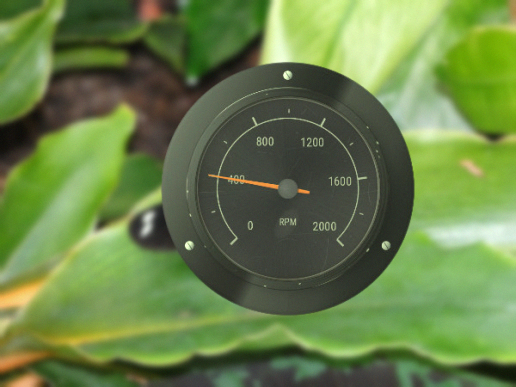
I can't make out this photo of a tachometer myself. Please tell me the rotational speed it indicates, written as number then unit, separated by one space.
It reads 400 rpm
